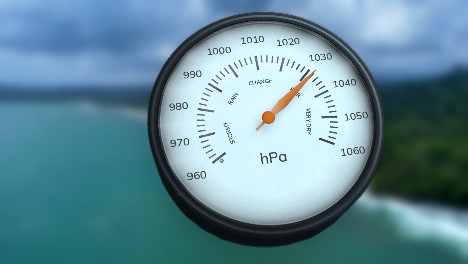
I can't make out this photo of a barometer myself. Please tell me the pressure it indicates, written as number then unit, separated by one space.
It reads 1032 hPa
